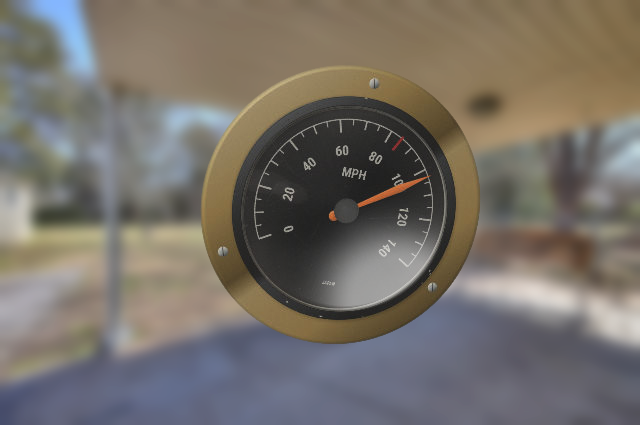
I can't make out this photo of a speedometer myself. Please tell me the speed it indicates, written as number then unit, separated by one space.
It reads 102.5 mph
